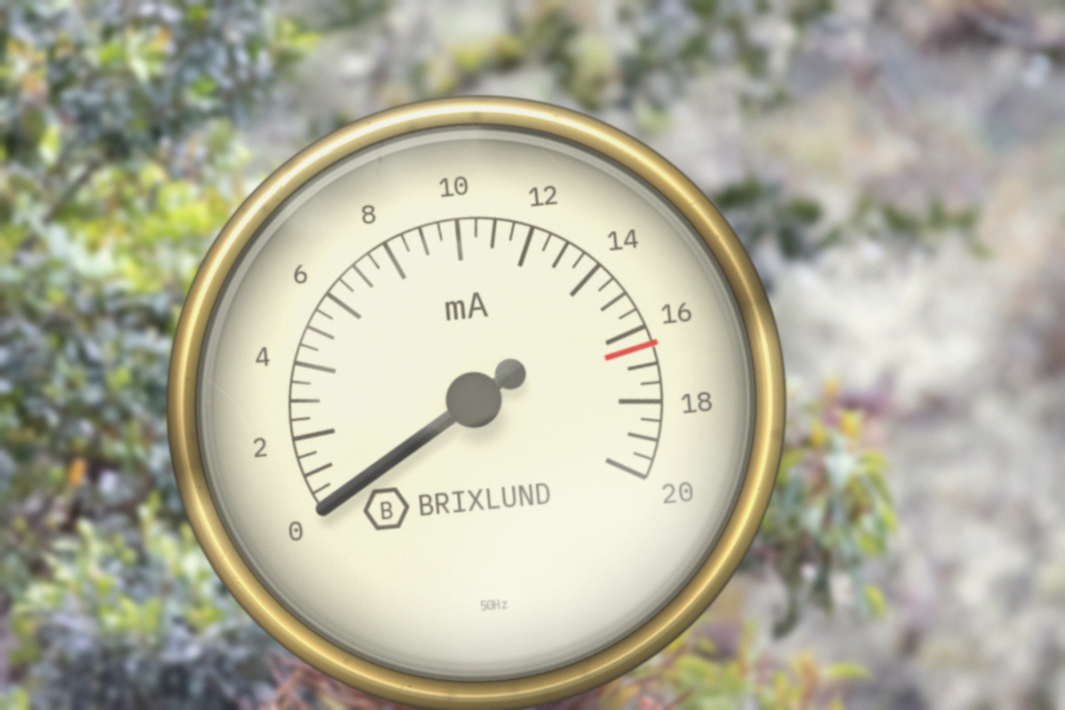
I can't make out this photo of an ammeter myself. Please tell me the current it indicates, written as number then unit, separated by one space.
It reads 0 mA
